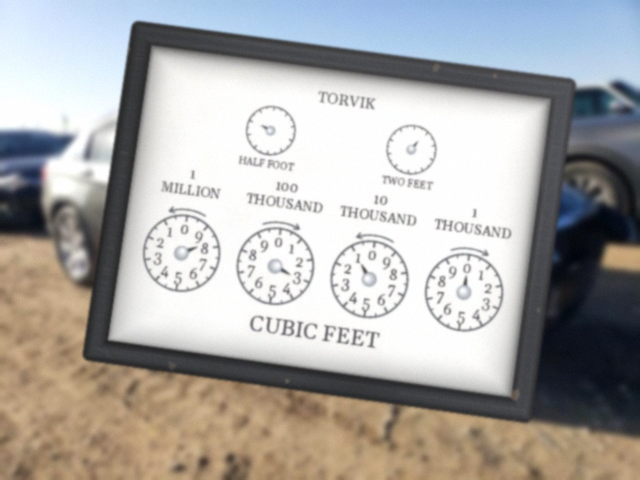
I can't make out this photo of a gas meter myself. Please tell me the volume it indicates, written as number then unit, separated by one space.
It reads 831000 ft³
